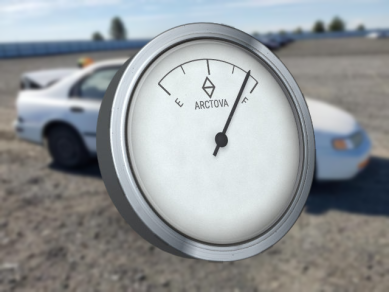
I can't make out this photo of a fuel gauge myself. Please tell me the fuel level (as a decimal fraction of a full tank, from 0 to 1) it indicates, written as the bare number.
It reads 0.875
